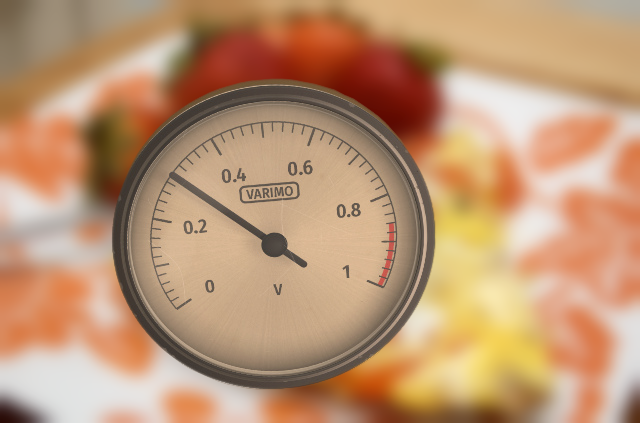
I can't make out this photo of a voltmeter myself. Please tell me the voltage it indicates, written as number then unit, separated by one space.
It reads 0.3 V
